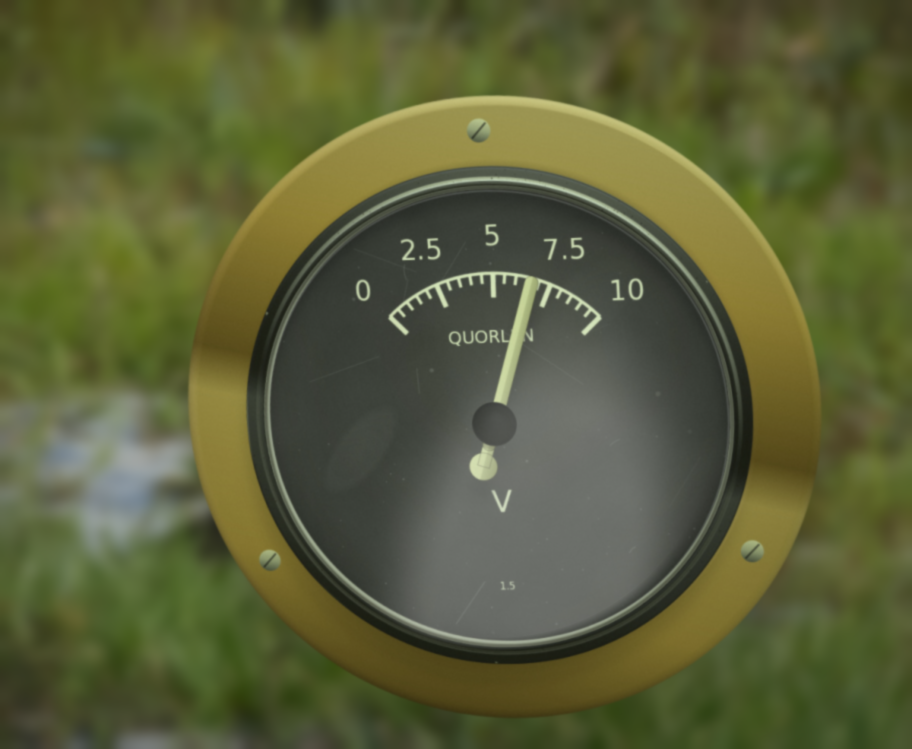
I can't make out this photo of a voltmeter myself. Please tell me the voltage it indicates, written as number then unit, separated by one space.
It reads 6.75 V
